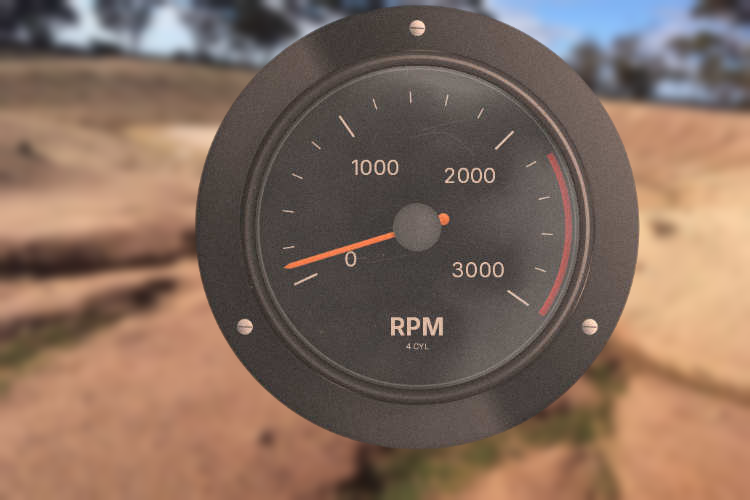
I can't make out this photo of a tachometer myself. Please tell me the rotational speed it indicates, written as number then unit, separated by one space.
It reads 100 rpm
